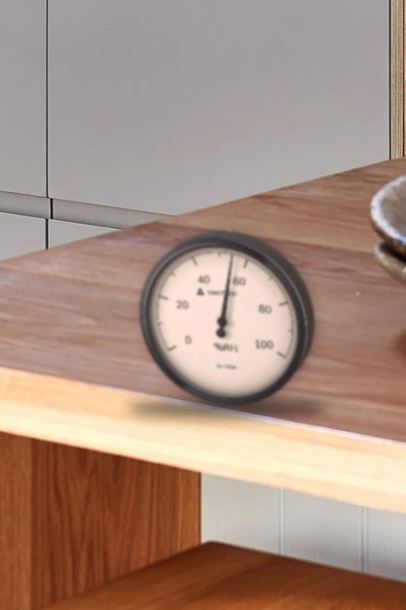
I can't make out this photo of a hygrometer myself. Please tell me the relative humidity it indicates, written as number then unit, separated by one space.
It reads 55 %
